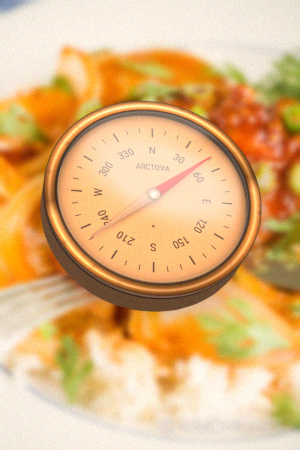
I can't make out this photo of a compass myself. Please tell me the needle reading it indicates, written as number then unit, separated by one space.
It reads 50 °
